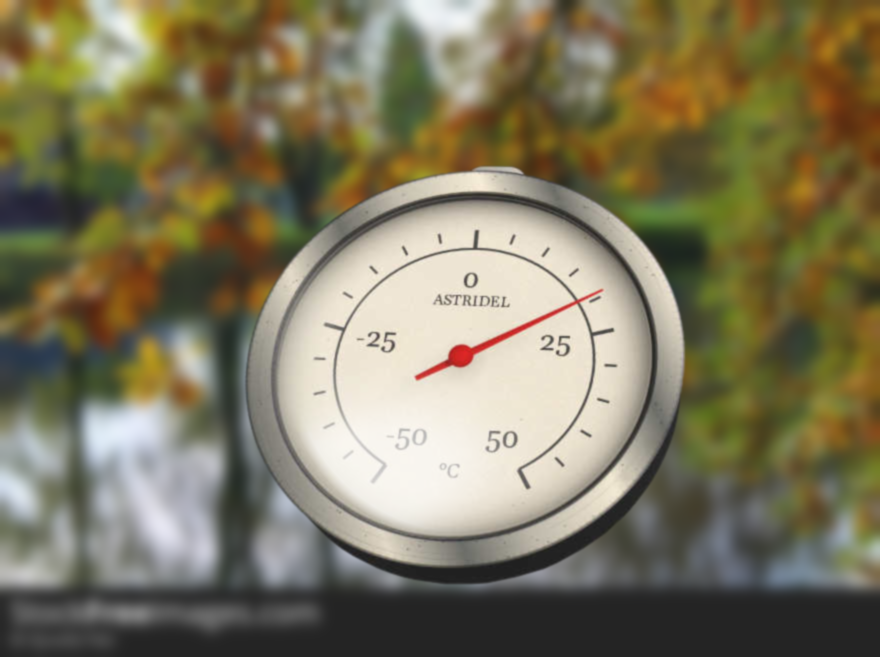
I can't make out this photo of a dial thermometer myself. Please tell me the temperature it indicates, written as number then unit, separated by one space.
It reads 20 °C
